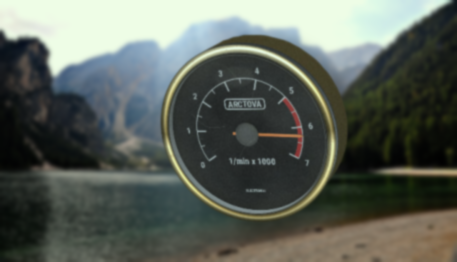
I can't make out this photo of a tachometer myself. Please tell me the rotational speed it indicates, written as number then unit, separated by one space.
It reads 6250 rpm
